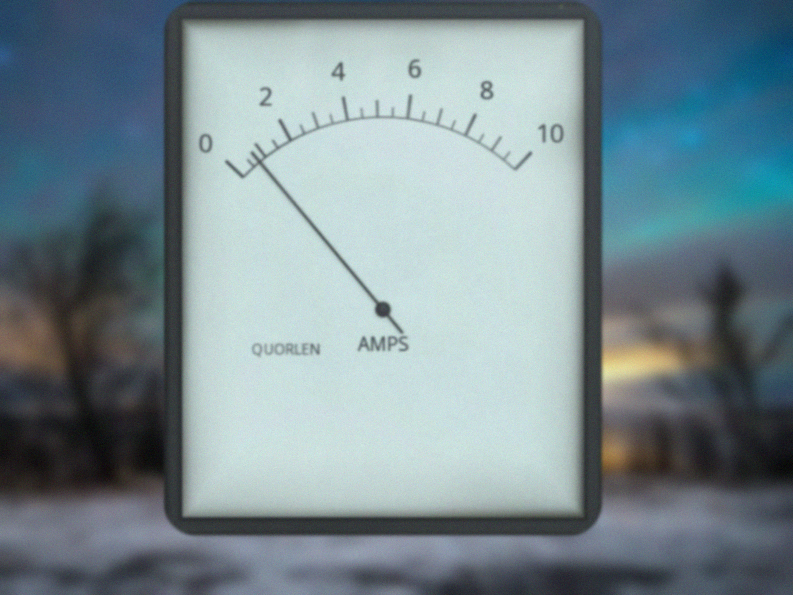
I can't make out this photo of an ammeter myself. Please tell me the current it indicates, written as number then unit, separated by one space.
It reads 0.75 A
